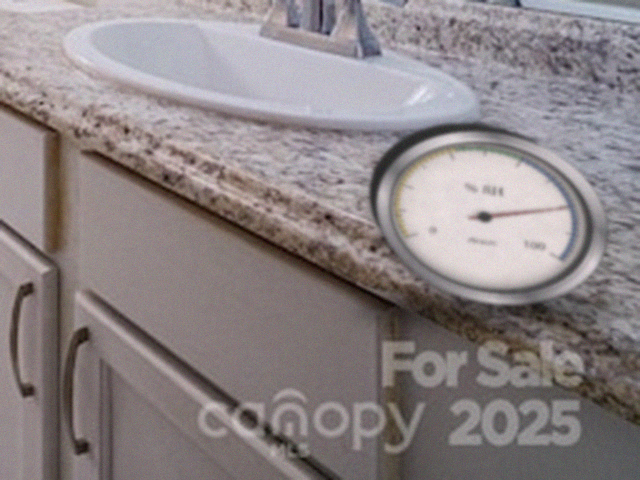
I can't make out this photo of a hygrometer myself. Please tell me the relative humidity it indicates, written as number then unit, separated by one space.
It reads 80 %
